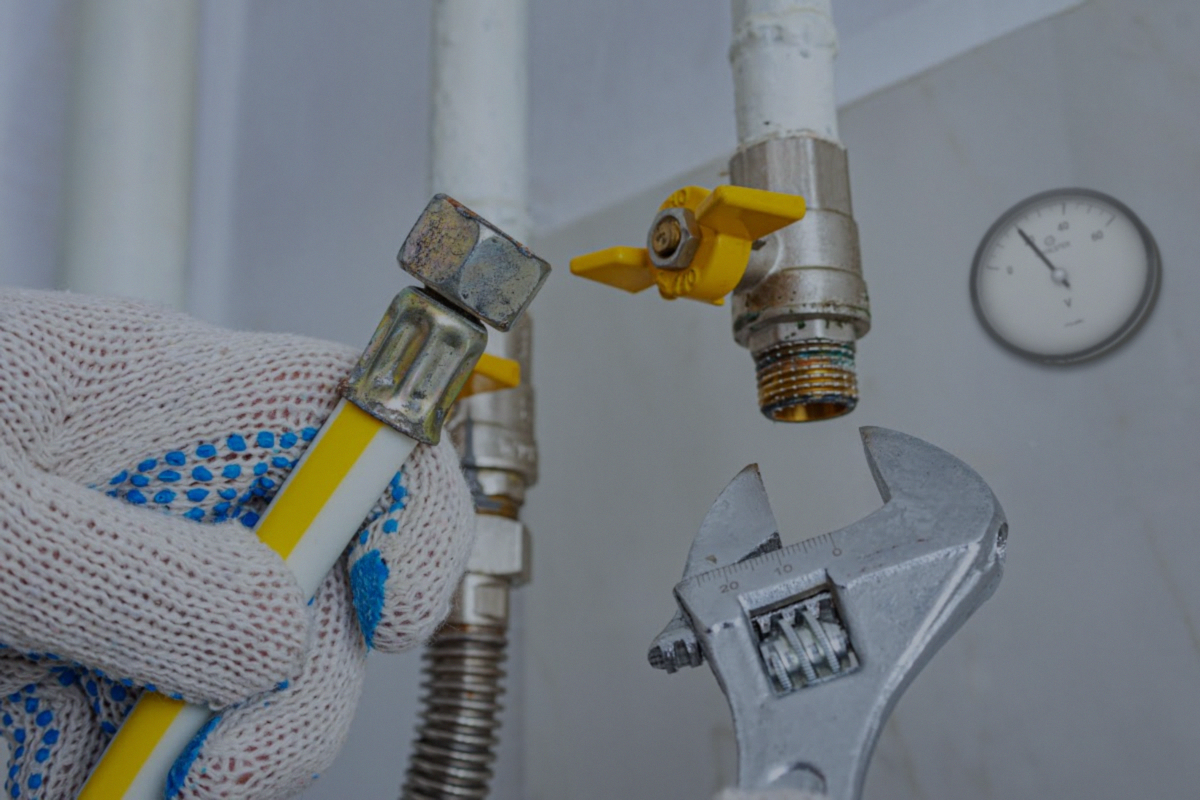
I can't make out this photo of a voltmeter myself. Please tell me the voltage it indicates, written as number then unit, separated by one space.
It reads 20 V
